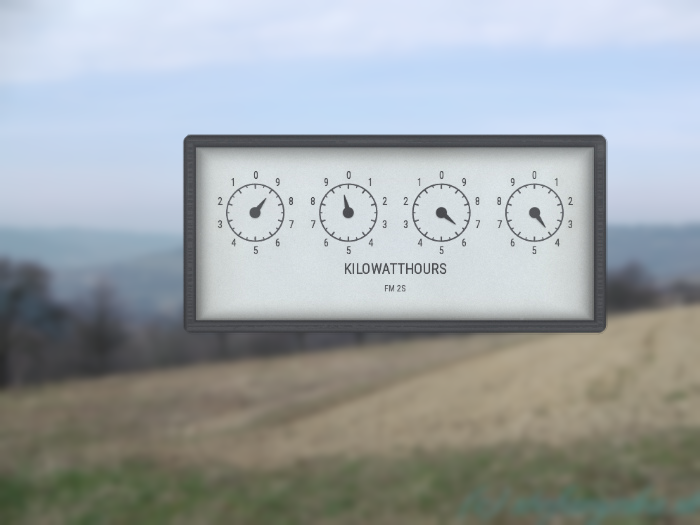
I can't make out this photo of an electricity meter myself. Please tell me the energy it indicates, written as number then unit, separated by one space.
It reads 8964 kWh
